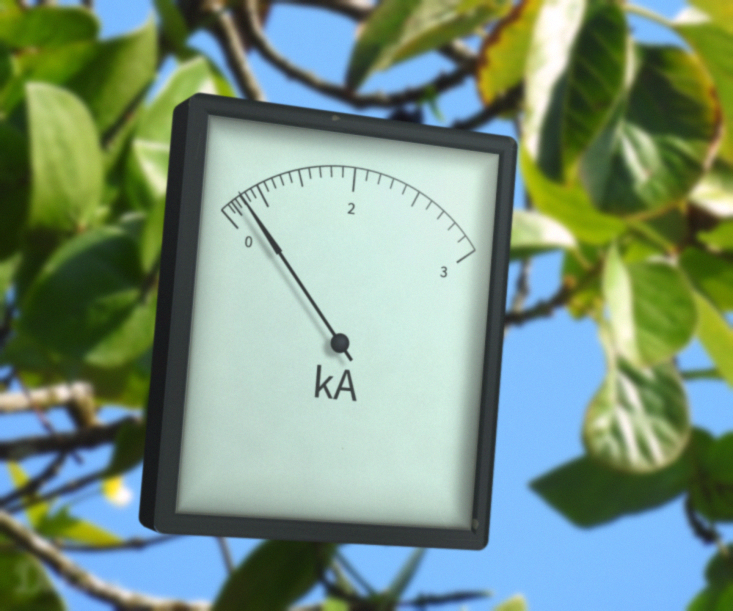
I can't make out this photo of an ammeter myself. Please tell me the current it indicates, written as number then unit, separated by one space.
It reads 0.7 kA
